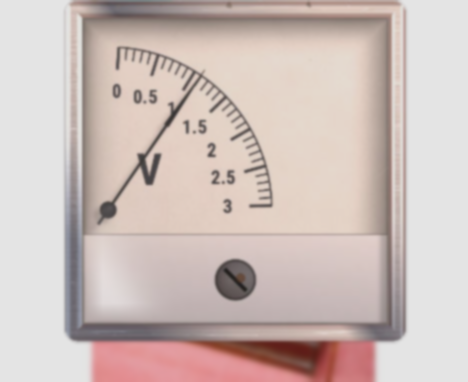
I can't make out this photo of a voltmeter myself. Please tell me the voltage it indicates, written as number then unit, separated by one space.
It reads 1.1 V
